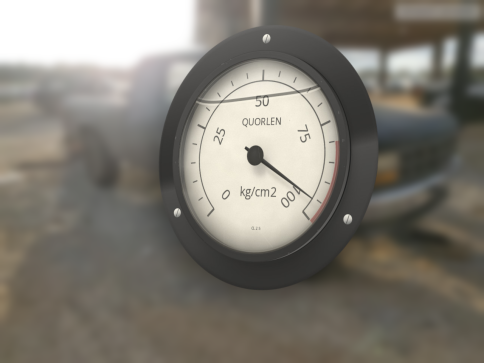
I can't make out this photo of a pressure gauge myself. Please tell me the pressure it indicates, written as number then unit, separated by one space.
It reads 95 kg/cm²
